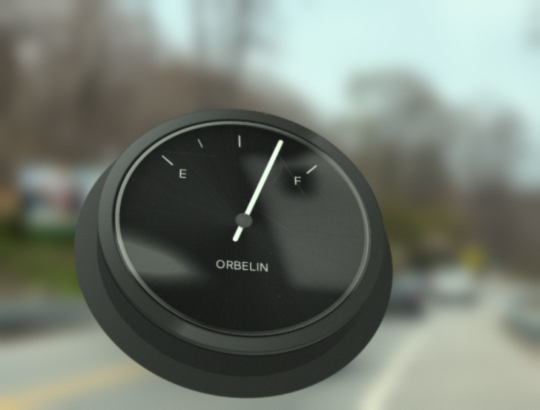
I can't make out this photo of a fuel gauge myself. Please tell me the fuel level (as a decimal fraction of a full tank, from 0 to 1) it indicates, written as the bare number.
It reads 0.75
